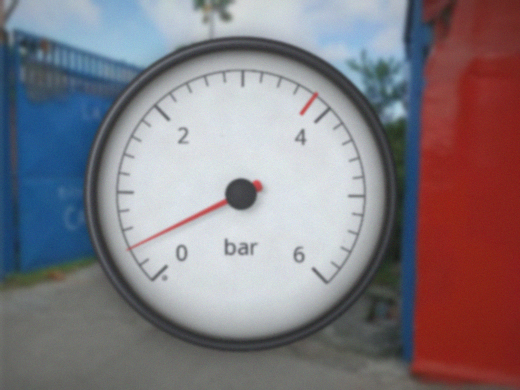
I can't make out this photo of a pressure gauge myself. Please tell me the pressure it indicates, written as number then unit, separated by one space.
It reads 0.4 bar
